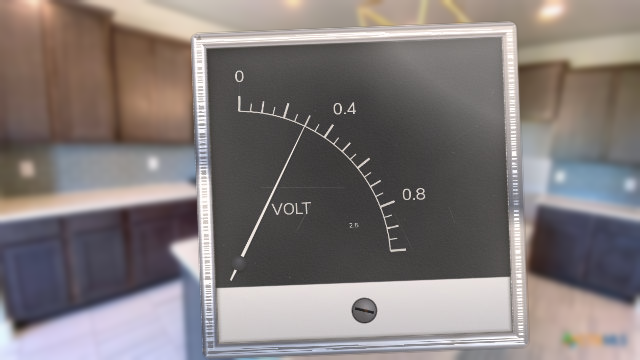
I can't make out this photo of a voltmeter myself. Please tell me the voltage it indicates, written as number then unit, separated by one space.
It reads 0.3 V
